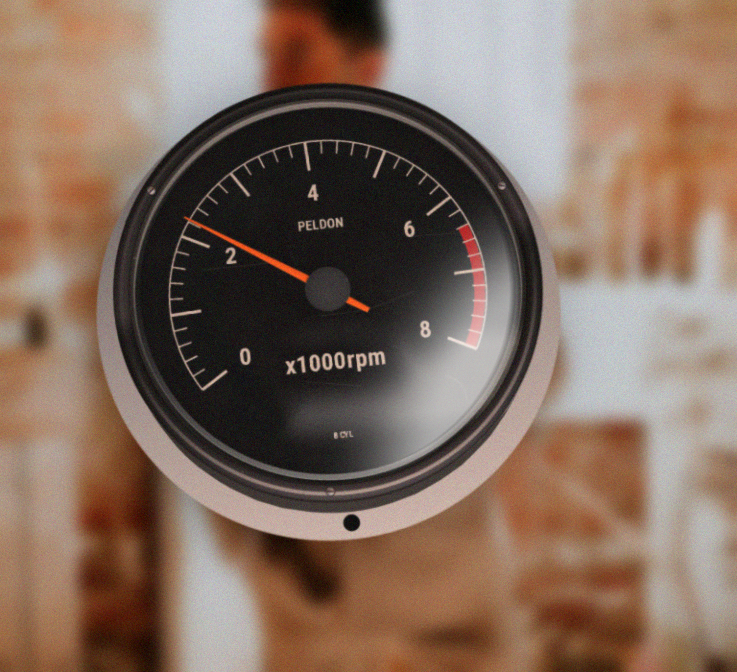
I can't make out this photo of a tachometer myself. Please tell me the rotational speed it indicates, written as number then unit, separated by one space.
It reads 2200 rpm
